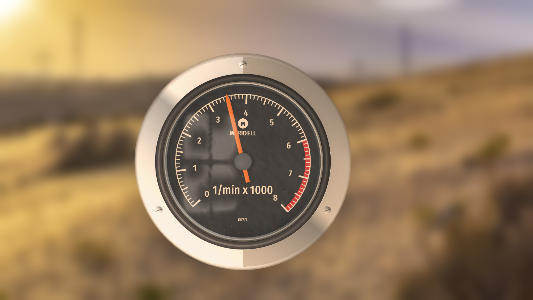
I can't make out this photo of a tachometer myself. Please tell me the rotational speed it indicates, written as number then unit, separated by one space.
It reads 3500 rpm
